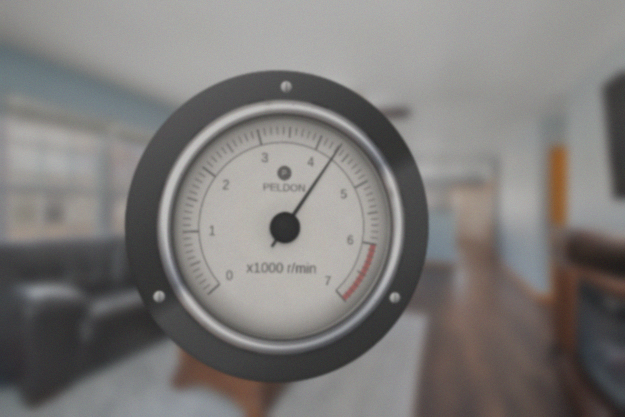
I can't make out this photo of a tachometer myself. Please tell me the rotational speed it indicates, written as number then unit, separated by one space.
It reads 4300 rpm
